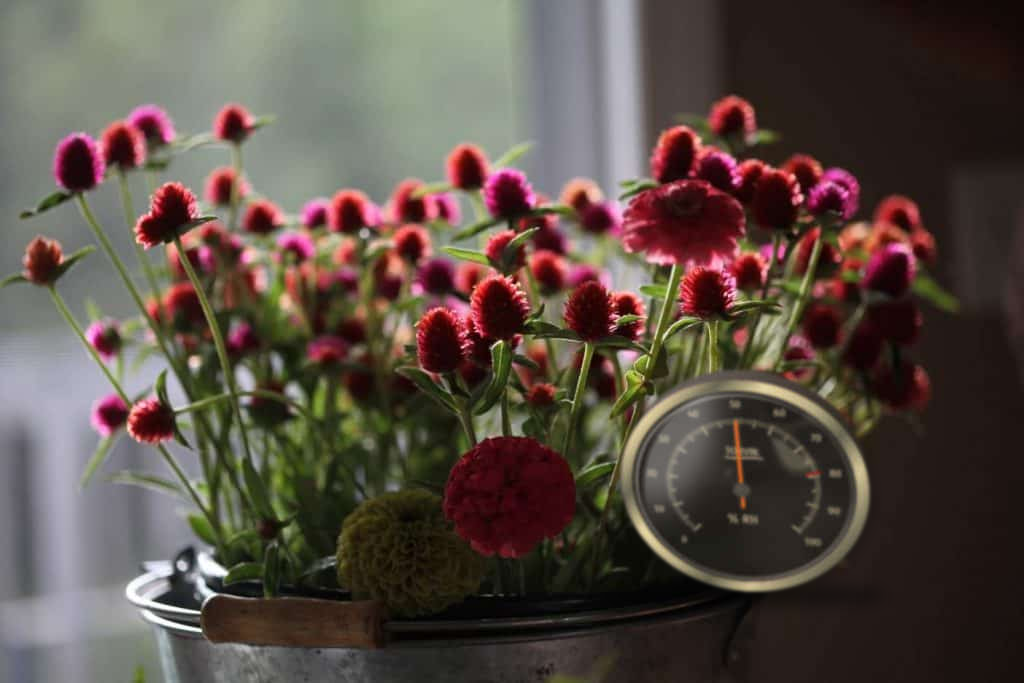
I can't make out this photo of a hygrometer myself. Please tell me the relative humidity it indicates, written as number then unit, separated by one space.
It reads 50 %
